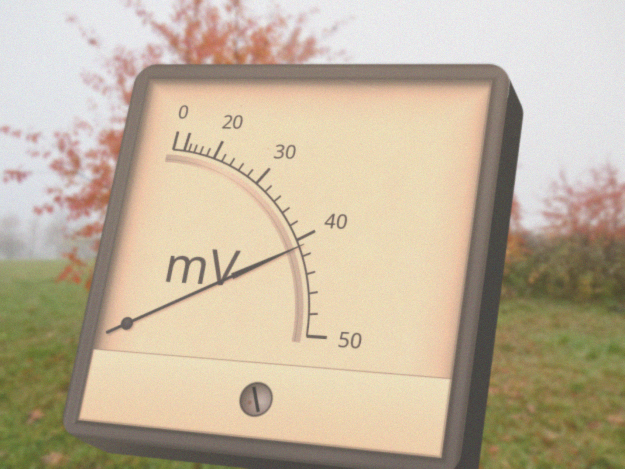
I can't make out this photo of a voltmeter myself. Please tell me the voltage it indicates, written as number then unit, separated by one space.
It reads 41 mV
